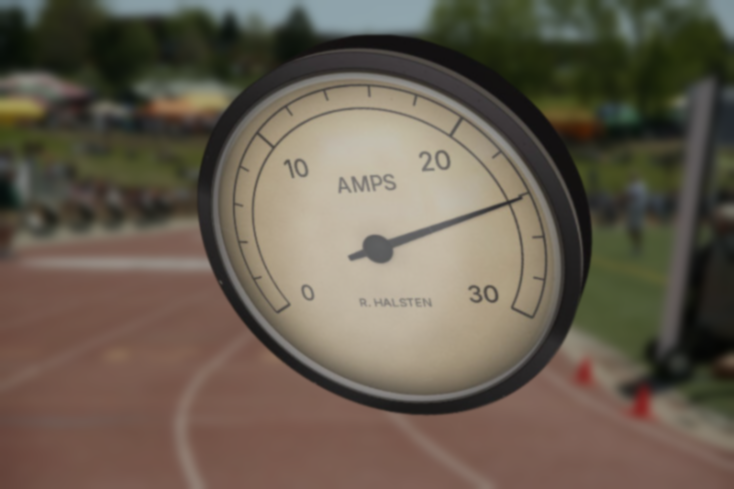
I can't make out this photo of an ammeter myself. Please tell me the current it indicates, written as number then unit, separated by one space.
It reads 24 A
